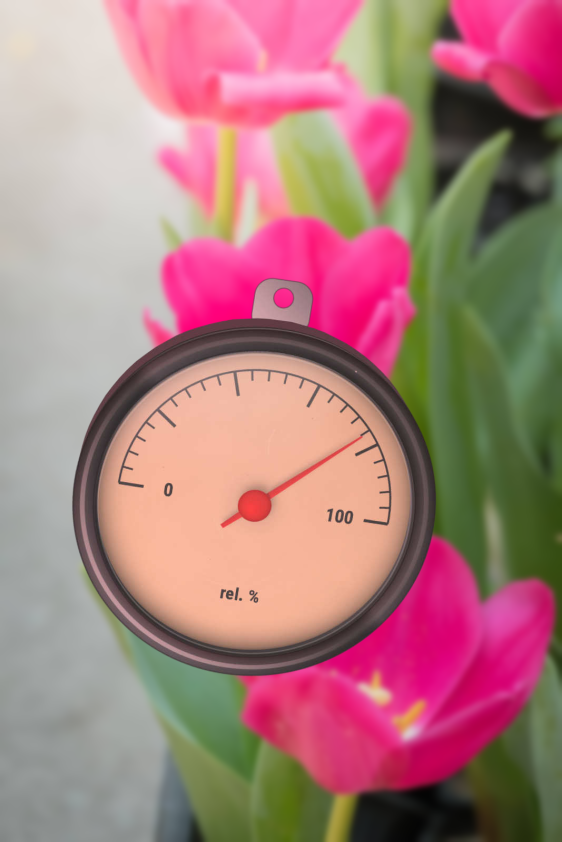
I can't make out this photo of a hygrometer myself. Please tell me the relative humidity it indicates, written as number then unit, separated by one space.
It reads 76 %
